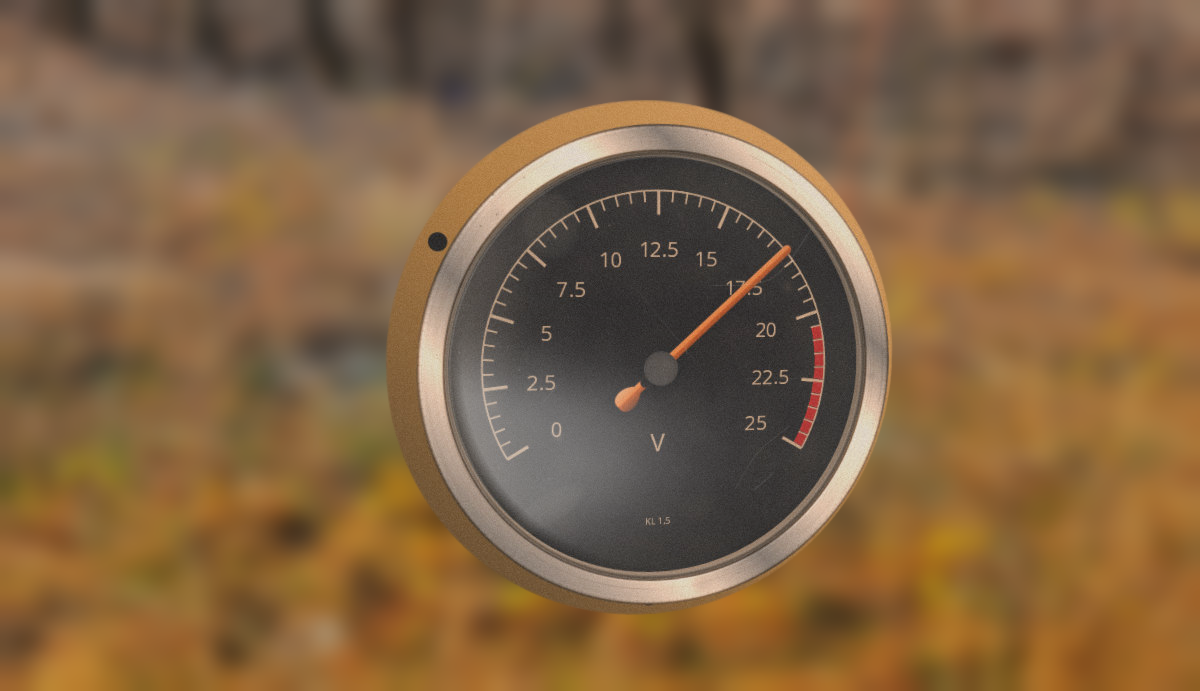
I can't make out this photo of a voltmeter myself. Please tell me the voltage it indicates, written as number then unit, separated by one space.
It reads 17.5 V
